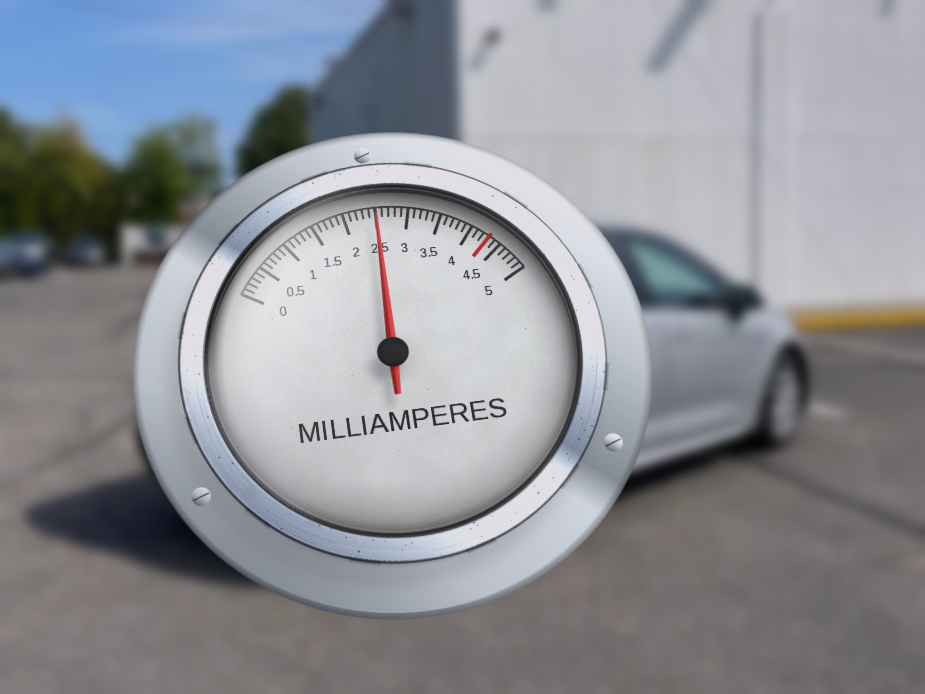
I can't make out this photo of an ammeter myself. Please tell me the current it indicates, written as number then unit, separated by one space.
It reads 2.5 mA
